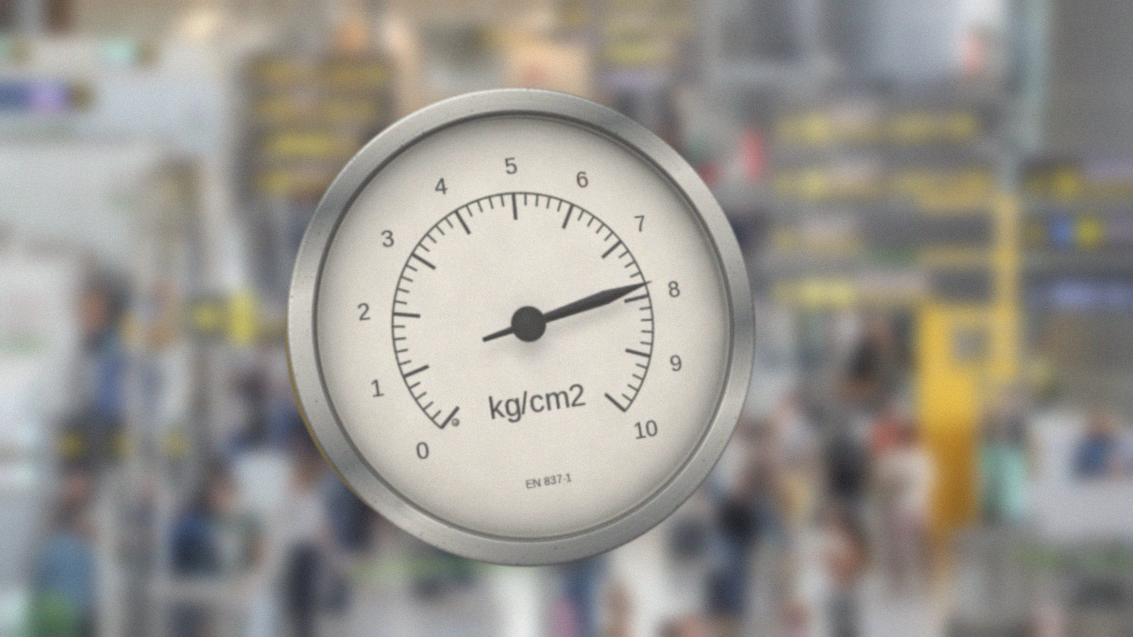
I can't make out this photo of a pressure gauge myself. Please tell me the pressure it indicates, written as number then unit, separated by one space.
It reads 7.8 kg/cm²
